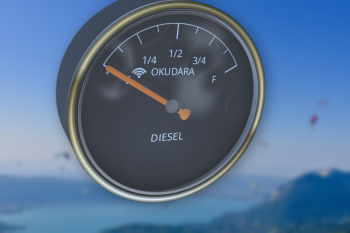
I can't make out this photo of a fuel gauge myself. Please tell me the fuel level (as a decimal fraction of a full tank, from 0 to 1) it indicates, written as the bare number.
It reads 0
